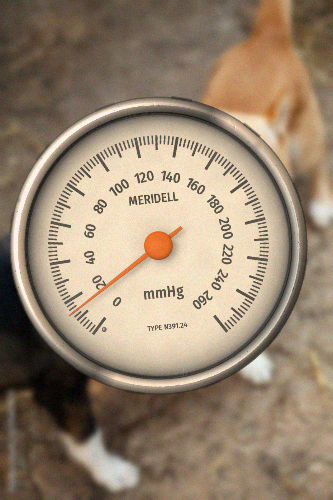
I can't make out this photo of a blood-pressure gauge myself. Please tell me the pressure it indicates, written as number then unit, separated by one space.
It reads 14 mmHg
